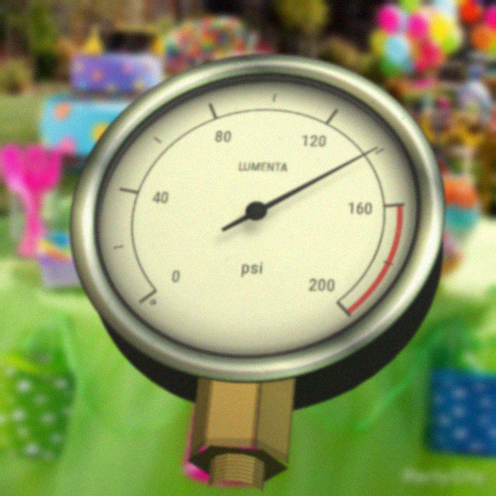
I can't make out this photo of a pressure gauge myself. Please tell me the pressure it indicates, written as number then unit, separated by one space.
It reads 140 psi
